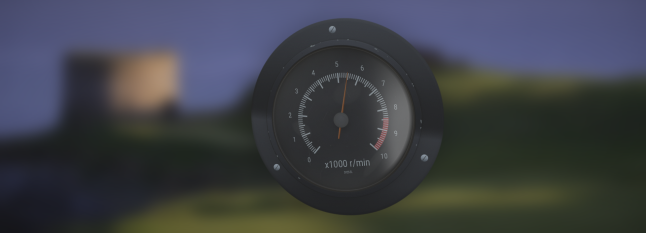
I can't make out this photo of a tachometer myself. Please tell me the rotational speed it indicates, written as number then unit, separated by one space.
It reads 5500 rpm
